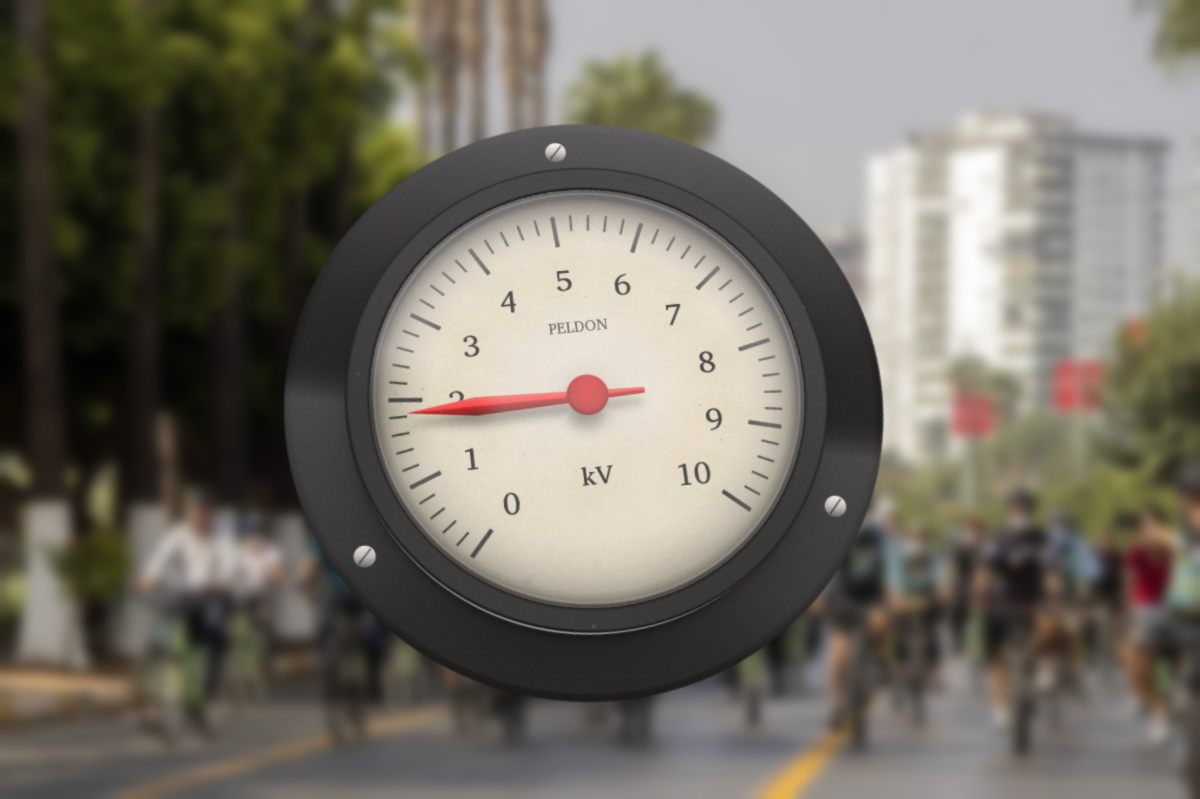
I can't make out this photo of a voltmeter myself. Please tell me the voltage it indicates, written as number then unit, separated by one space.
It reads 1.8 kV
